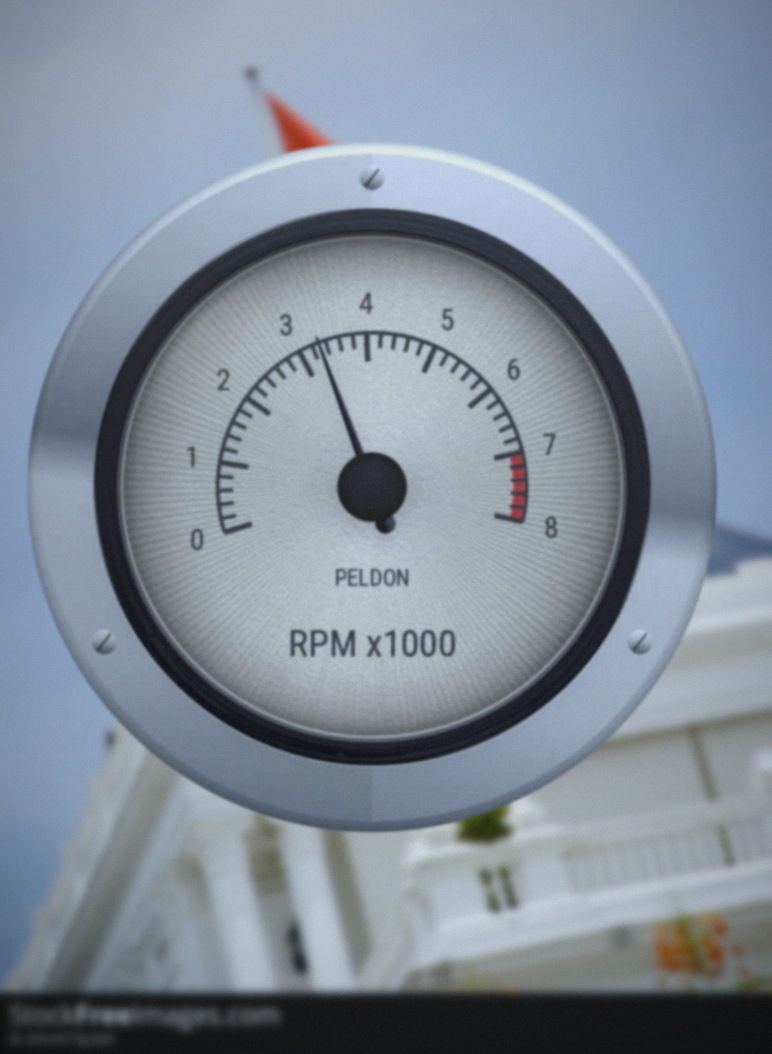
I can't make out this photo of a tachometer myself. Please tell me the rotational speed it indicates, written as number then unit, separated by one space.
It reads 3300 rpm
